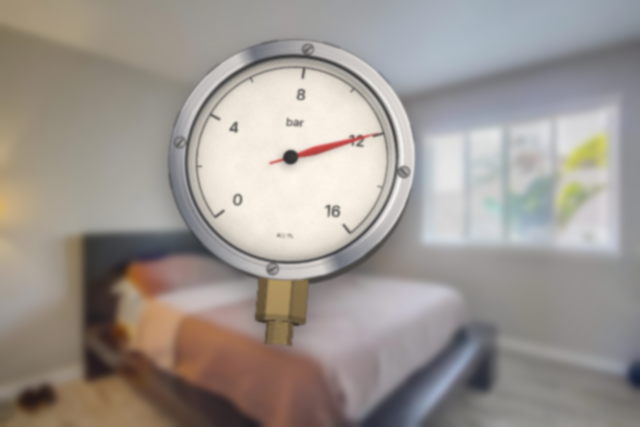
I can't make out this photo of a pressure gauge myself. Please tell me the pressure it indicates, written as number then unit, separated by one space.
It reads 12 bar
